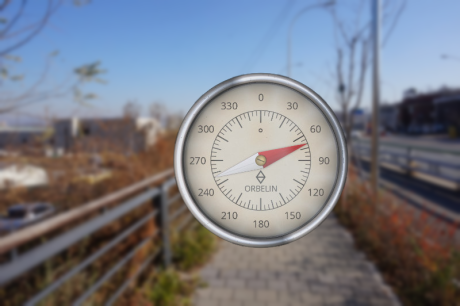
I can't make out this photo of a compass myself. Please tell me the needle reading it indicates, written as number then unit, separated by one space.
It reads 70 °
